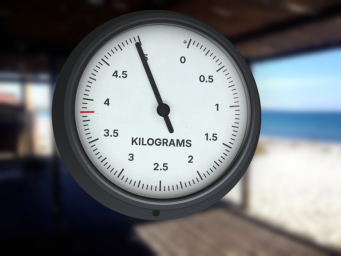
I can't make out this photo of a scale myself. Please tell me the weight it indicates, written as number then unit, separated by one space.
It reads 4.95 kg
